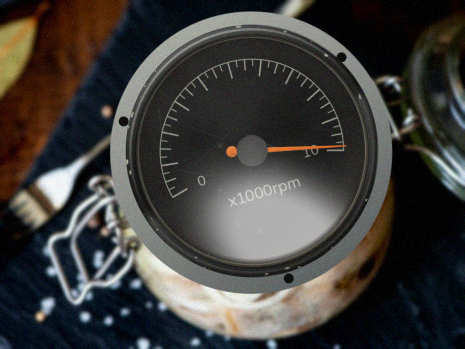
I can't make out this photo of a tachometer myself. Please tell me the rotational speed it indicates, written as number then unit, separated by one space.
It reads 9875 rpm
